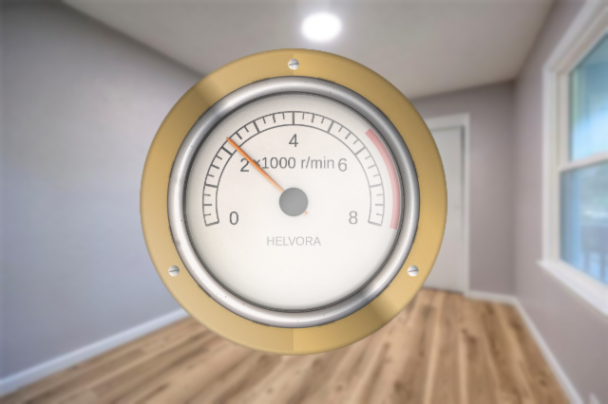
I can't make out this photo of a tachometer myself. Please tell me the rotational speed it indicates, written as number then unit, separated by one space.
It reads 2250 rpm
